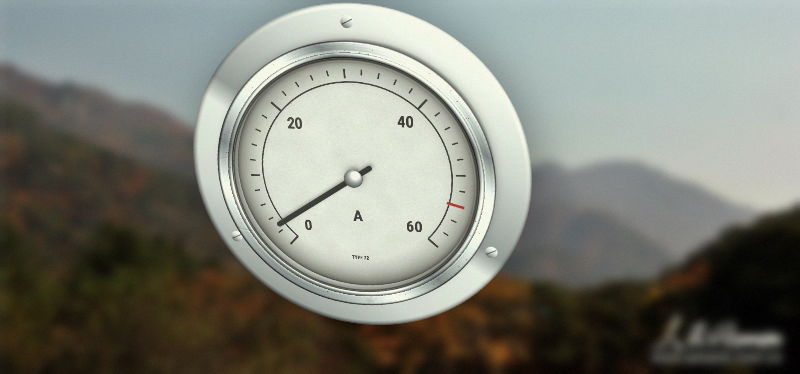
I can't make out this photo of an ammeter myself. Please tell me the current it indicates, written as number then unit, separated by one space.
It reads 3 A
